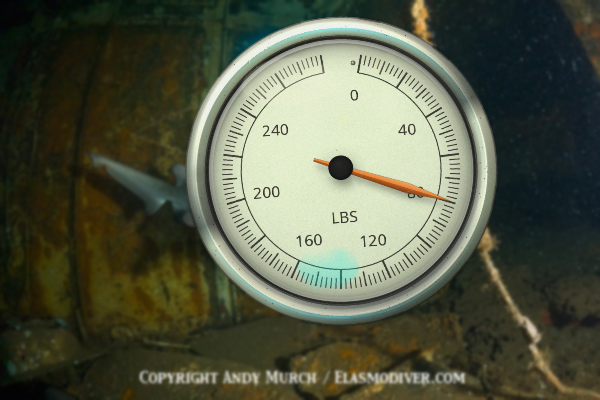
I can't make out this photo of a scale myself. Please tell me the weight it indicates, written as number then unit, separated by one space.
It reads 80 lb
